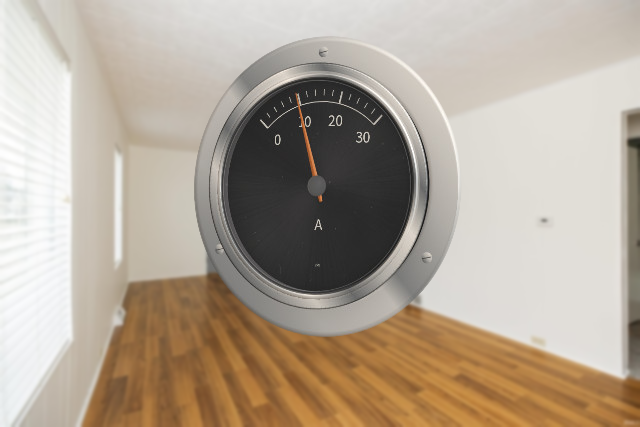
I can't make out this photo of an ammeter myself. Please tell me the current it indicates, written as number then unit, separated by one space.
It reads 10 A
